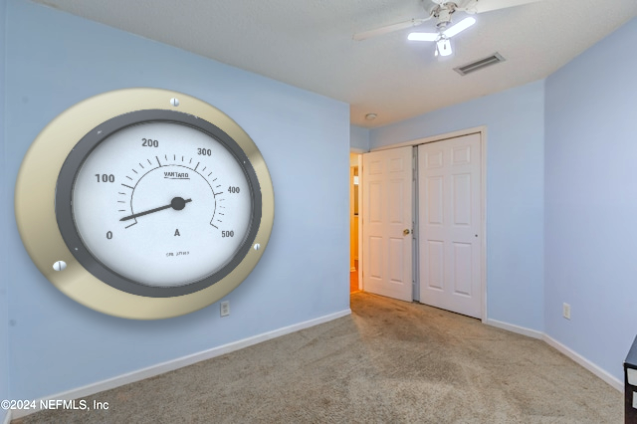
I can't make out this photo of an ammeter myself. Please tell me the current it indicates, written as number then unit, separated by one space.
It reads 20 A
